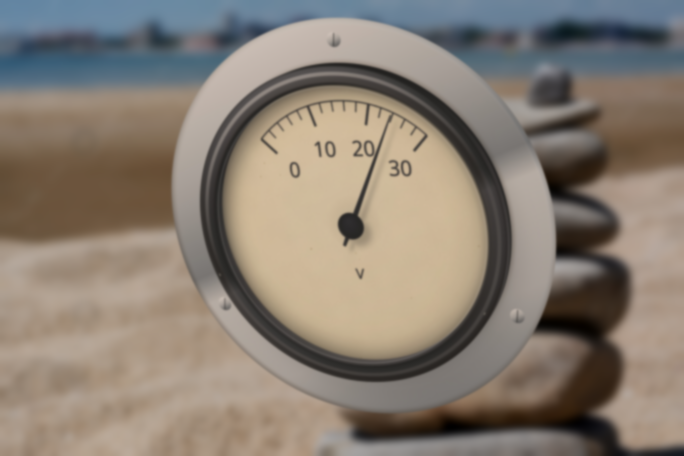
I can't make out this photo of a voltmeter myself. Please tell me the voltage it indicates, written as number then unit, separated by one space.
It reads 24 V
